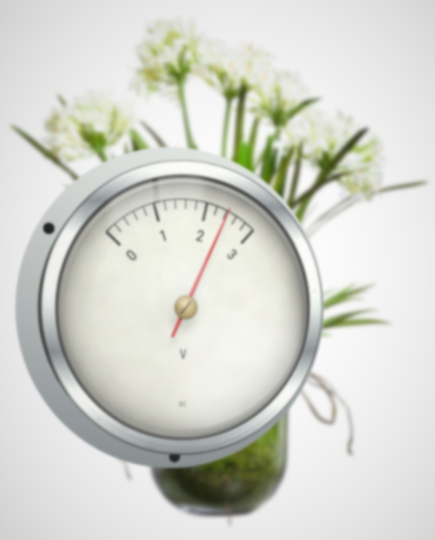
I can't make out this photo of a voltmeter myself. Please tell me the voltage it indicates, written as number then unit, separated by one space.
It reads 2.4 V
